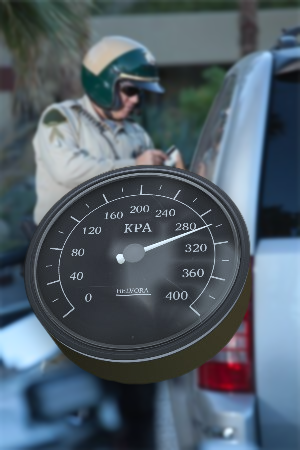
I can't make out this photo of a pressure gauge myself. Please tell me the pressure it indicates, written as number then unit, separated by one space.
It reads 300 kPa
